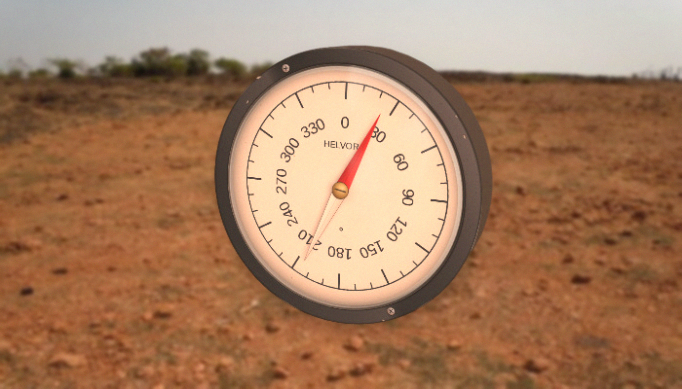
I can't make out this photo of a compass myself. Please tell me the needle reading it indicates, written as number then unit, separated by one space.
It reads 25 °
